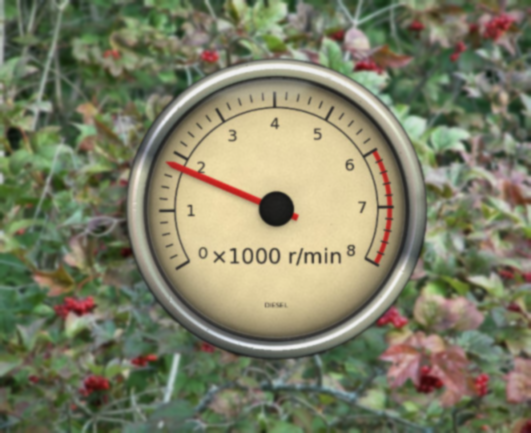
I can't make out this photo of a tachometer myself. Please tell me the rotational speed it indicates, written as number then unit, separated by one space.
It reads 1800 rpm
